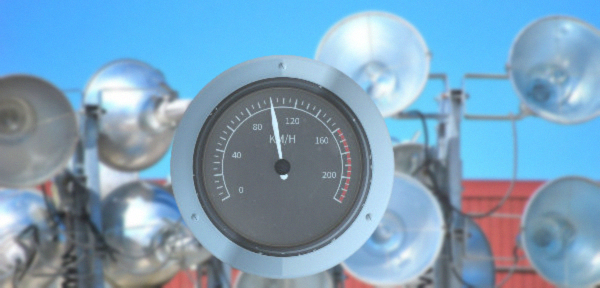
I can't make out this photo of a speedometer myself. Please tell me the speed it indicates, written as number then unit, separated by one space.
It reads 100 km/h
